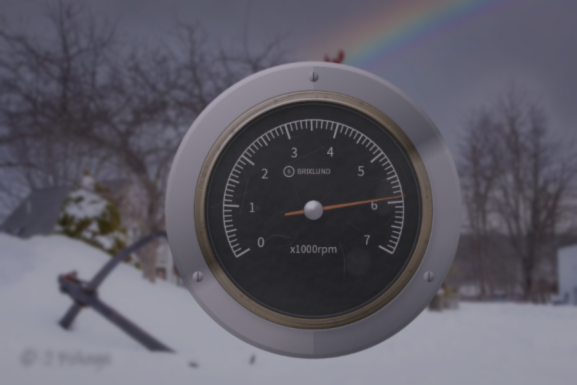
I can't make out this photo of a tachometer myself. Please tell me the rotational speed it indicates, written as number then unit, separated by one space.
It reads 5900 rpm
